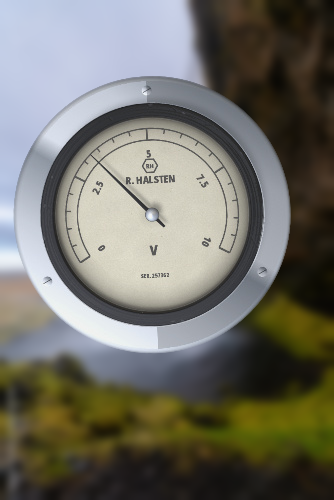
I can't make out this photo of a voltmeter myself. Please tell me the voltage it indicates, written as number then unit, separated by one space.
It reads 3.25 V
